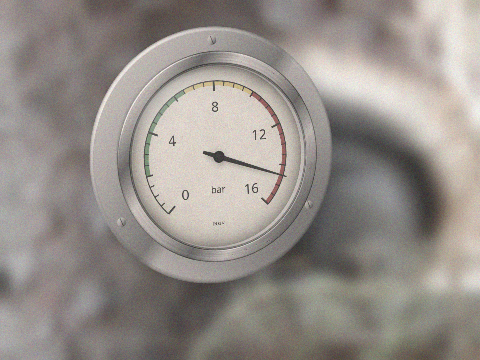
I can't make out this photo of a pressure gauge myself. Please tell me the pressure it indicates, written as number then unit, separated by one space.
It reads 14.5 bar
